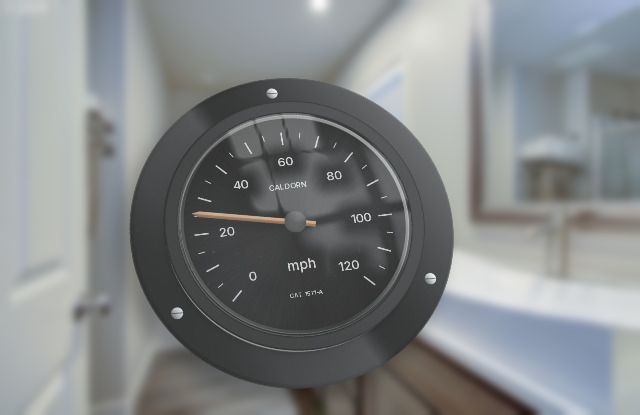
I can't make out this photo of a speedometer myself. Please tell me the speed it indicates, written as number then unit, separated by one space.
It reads 25 mph
